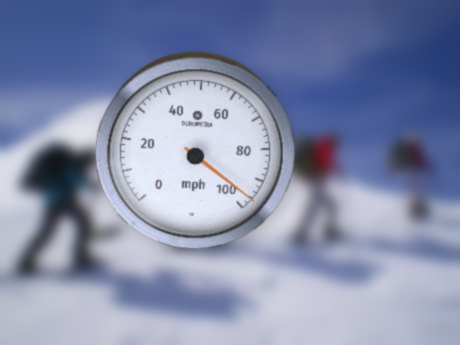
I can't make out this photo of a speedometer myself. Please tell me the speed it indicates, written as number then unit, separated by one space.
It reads 96 mph
